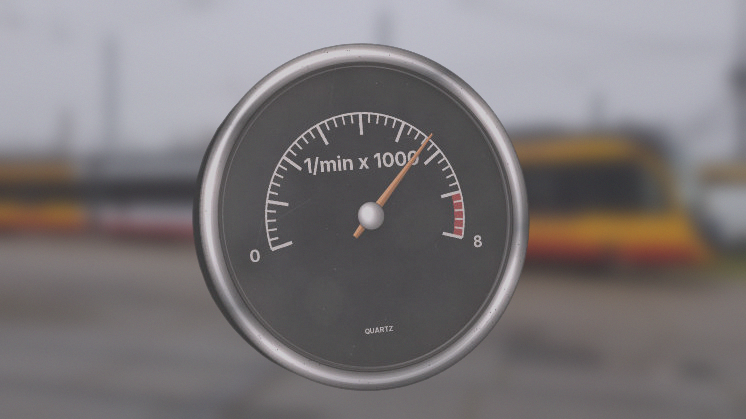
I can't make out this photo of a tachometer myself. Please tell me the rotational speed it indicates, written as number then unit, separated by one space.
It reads 5600 rpm
